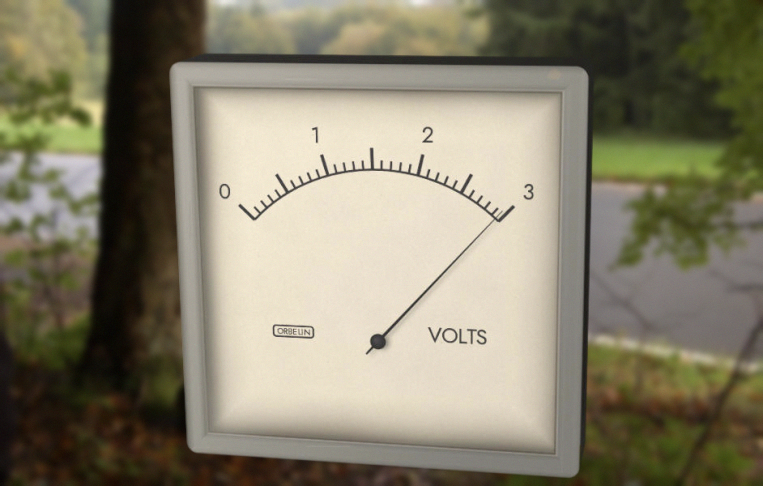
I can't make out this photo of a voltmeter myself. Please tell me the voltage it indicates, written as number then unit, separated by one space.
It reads 2.95 V
